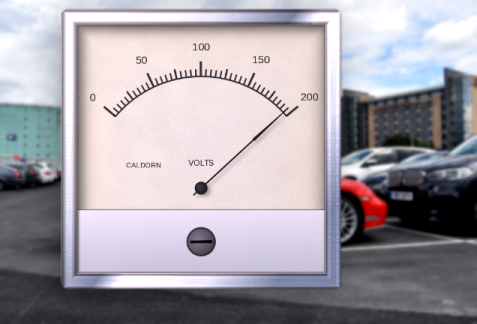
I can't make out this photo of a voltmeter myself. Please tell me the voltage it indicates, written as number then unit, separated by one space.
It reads 195 V
